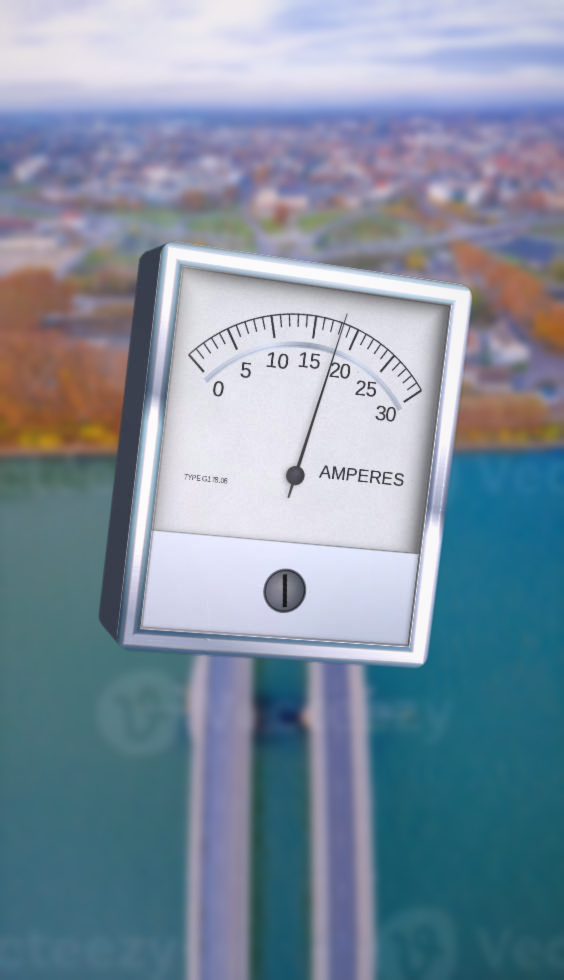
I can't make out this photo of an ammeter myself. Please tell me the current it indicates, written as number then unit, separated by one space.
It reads 18 A
